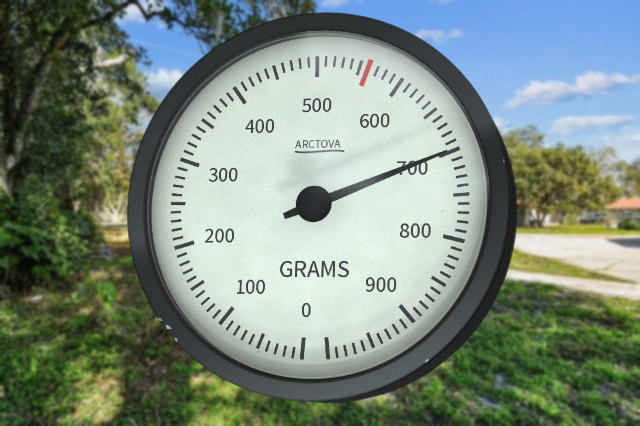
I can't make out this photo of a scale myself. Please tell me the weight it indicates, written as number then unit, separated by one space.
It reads 700 g
